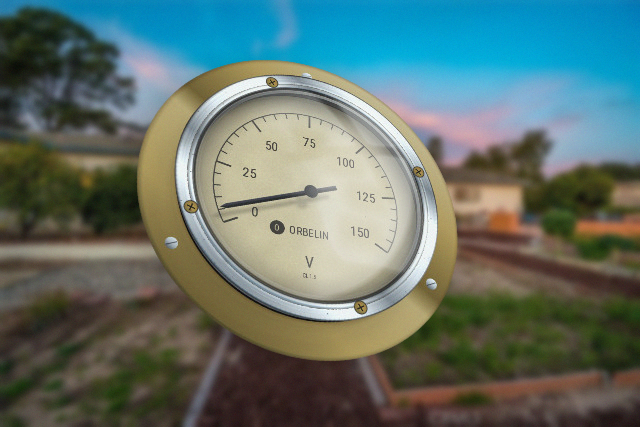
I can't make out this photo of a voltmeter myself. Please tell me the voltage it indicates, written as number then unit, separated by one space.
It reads 5 V
